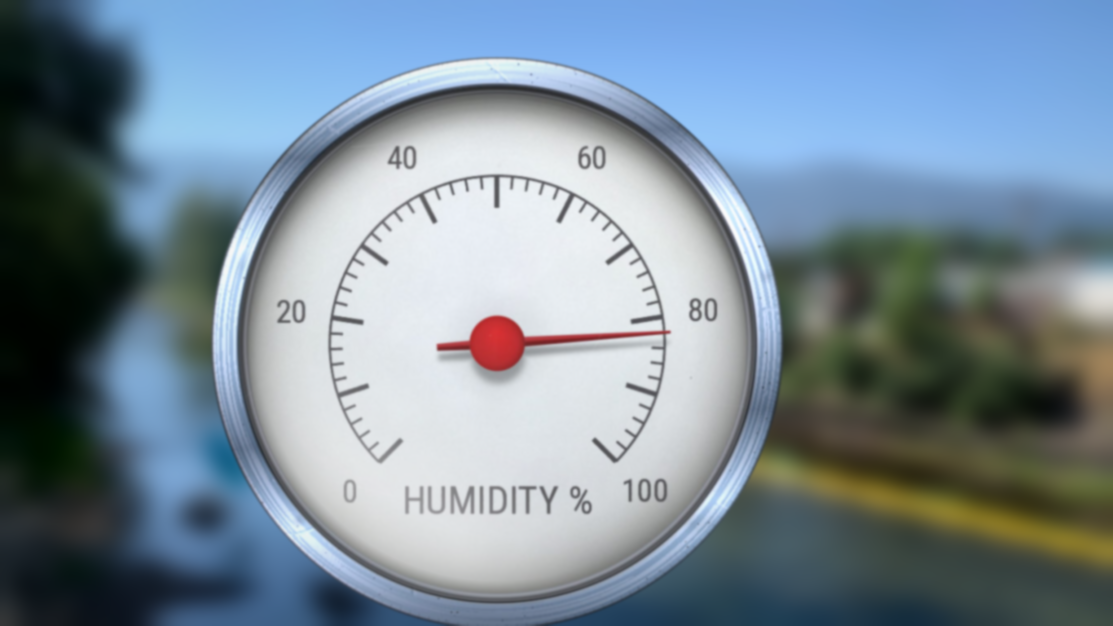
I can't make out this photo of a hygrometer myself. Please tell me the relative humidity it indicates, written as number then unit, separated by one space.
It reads 82 %
